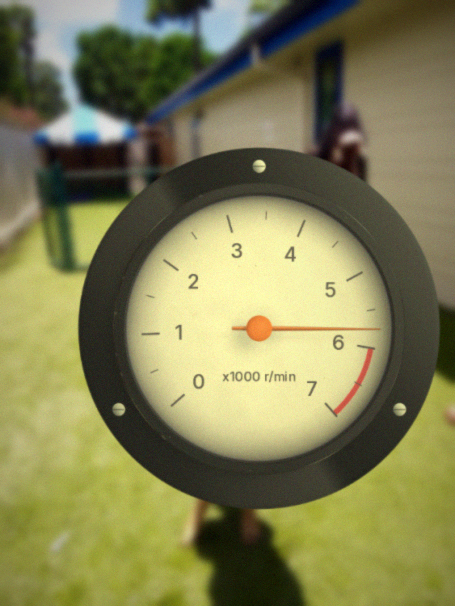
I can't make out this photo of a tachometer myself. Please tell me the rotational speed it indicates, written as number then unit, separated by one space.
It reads 5750 rpm
